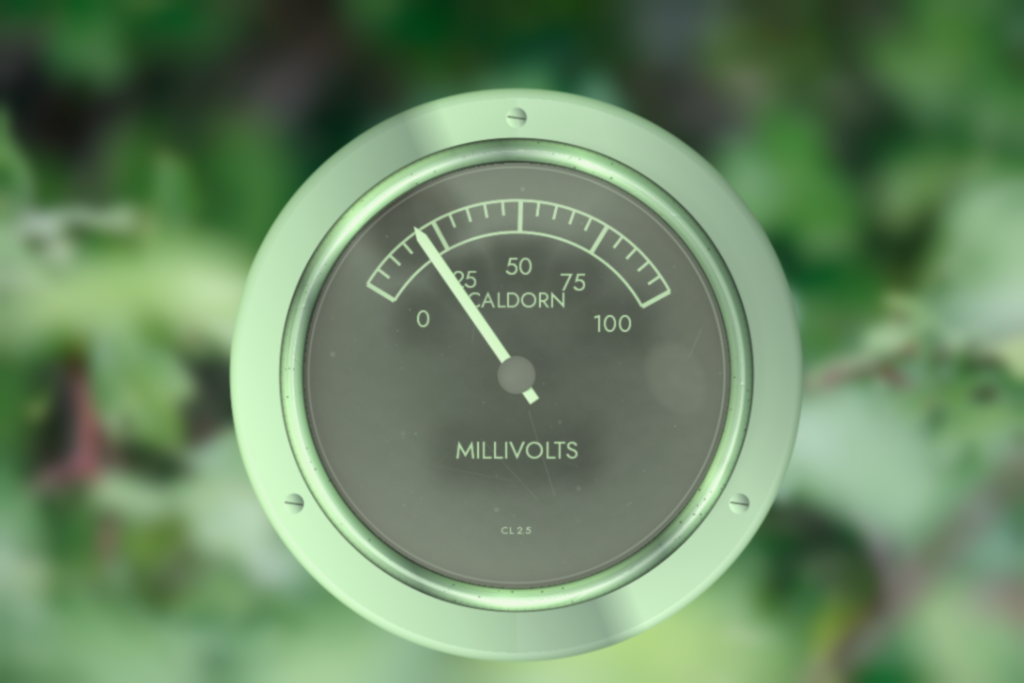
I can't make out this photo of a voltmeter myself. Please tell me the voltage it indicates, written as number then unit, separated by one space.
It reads 20 mV
